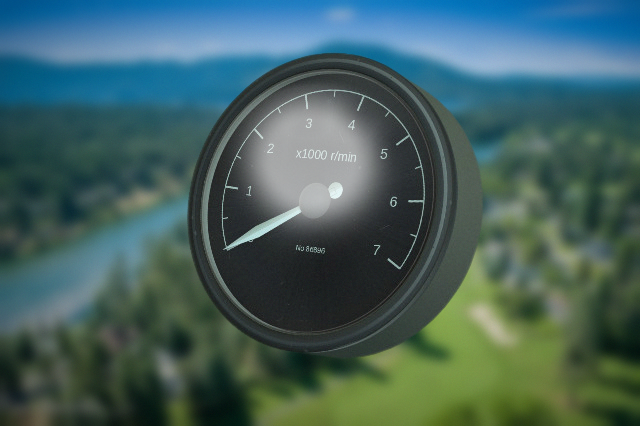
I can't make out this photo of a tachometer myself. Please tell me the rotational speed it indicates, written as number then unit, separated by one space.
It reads 0 rpm
